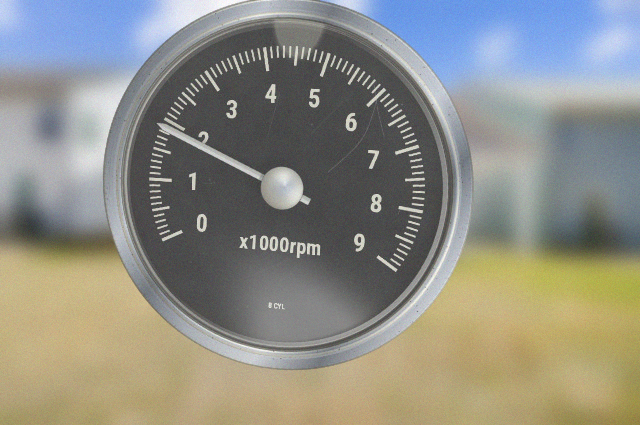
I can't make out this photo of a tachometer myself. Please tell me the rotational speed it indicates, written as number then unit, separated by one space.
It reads 1900 rpm
